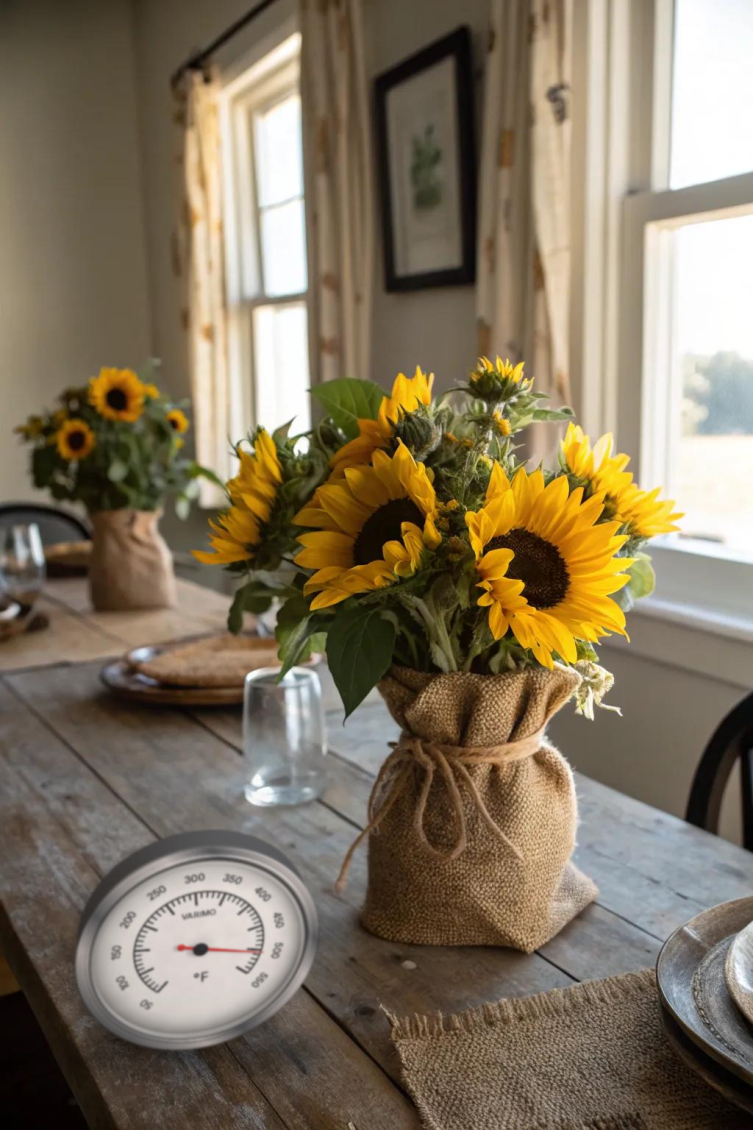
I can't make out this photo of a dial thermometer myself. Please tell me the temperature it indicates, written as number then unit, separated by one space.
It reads 500 °F
